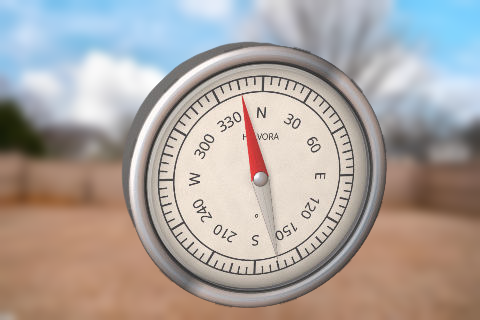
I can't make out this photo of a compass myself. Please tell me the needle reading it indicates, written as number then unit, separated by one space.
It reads 345 °
